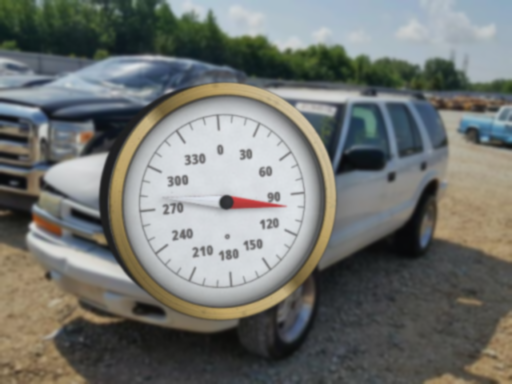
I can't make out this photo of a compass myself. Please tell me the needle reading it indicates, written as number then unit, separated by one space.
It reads 100 °
